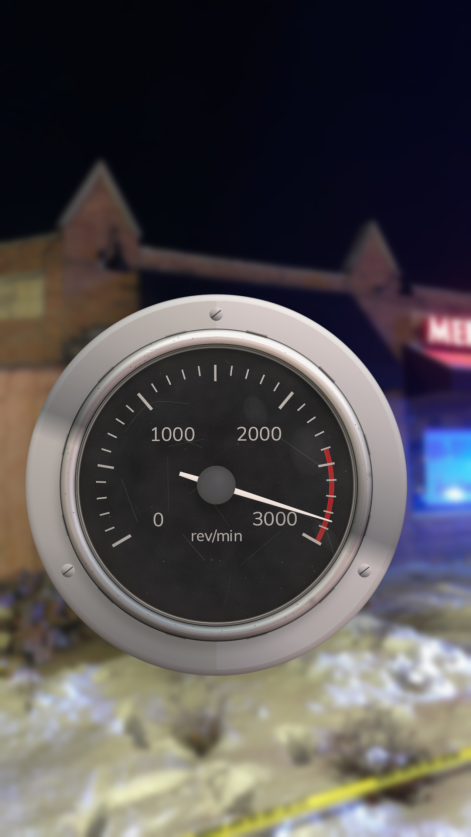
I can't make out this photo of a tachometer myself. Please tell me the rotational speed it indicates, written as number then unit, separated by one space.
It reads 2850 rpm
